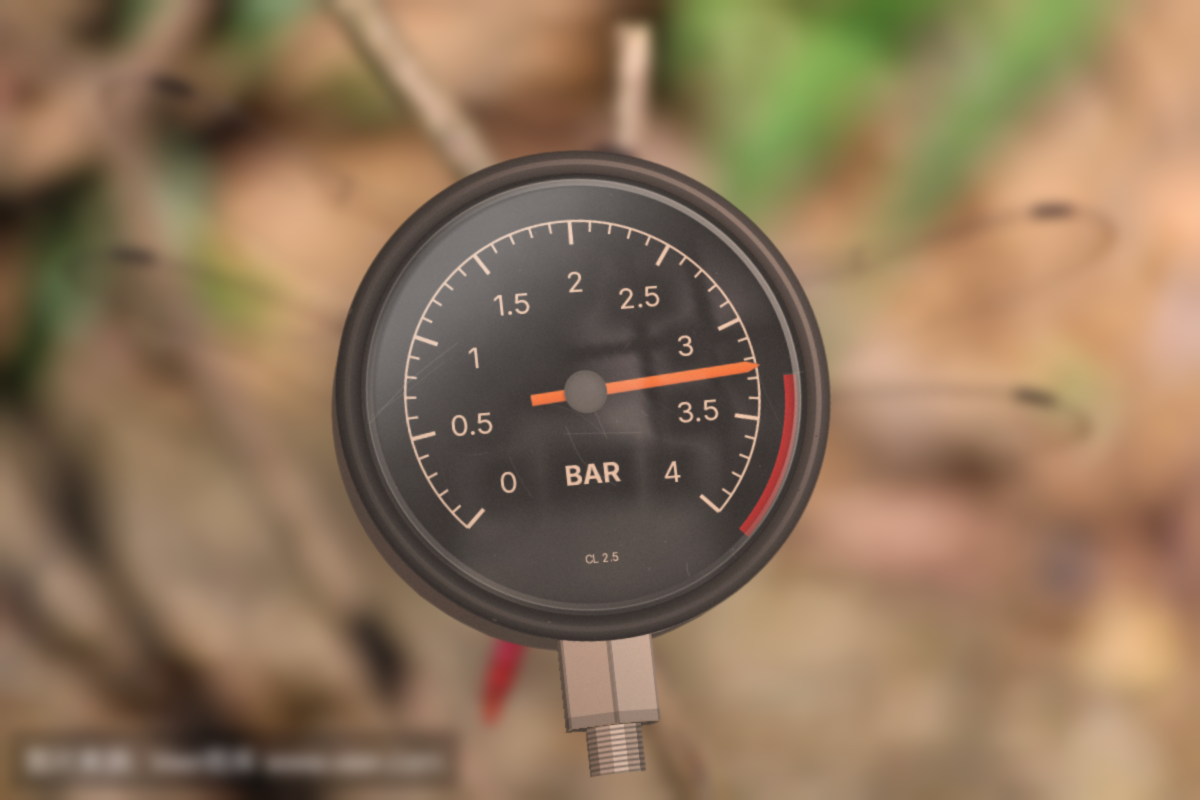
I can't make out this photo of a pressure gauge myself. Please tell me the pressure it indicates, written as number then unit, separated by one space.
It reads 3.25 bar
